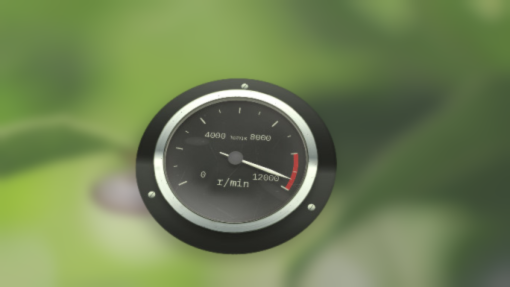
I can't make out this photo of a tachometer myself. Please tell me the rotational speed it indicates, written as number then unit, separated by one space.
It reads 11500 rpm
